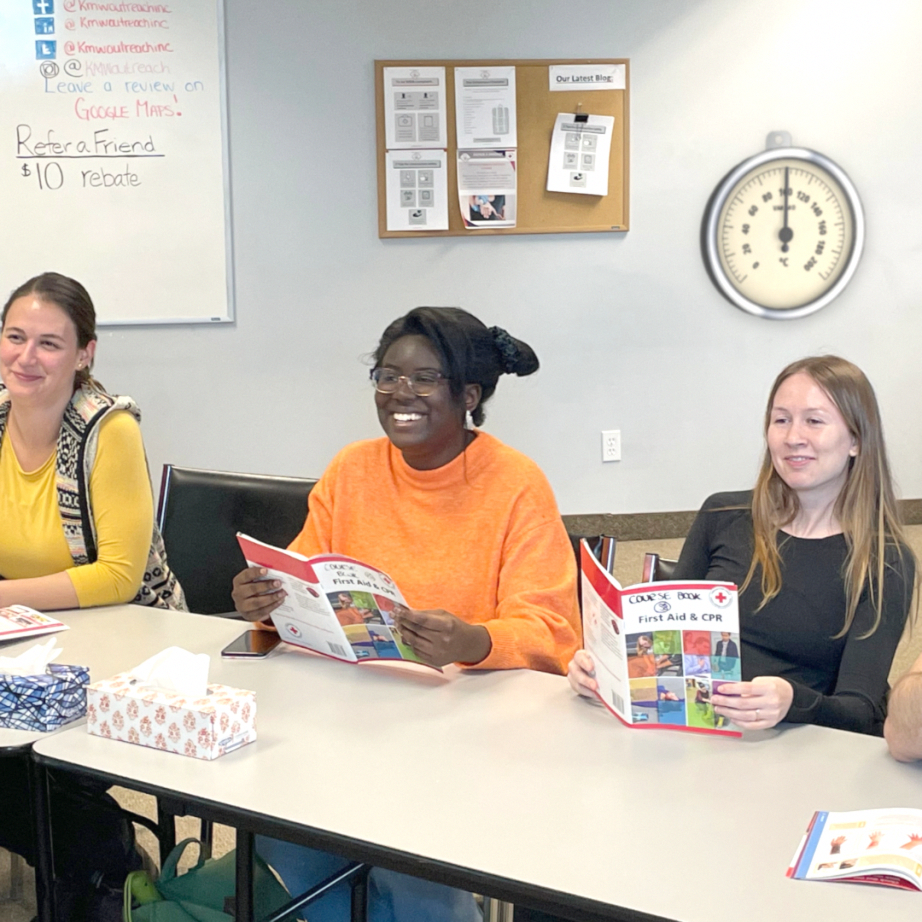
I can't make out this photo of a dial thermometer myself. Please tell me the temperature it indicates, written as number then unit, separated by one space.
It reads 100 °C
